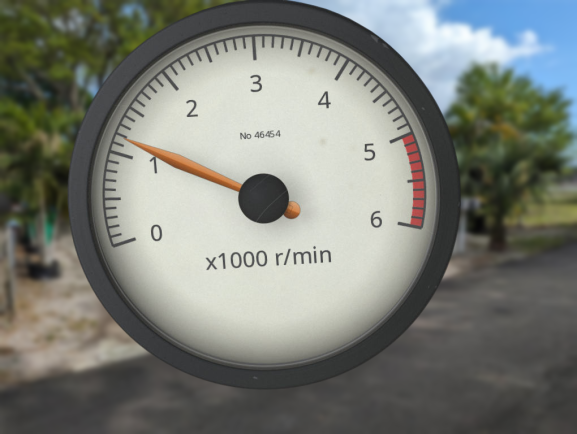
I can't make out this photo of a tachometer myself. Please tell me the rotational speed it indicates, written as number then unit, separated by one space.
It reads 1200 rpm
